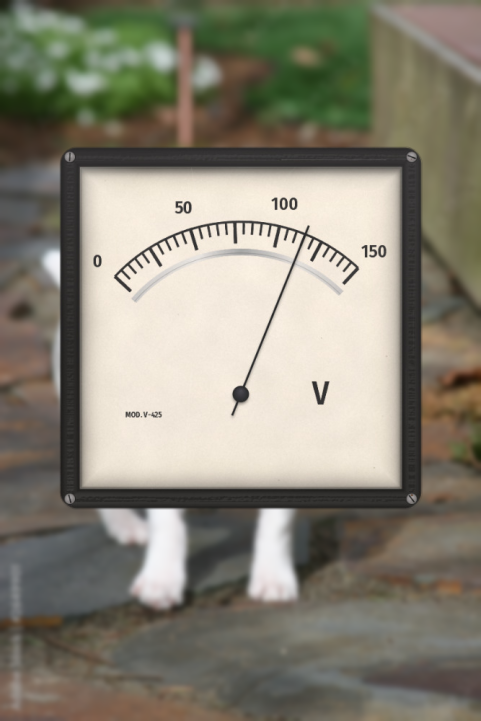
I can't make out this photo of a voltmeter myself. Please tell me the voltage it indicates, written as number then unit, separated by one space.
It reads 115 V
